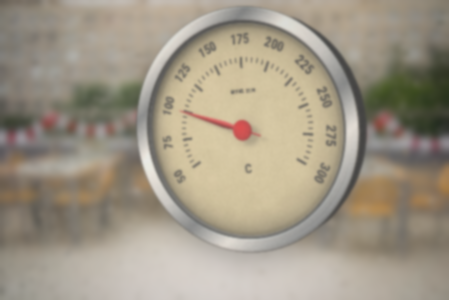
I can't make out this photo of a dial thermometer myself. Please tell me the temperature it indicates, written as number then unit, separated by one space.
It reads 100 °C
